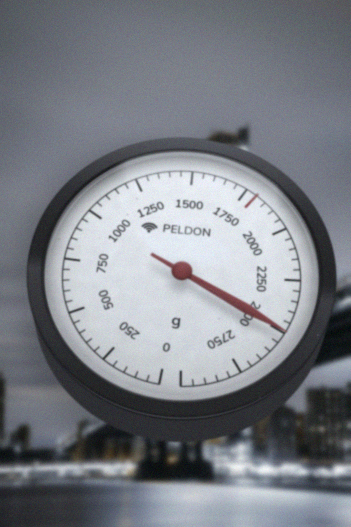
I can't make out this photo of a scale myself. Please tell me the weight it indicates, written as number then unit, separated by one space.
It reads 2500 g
